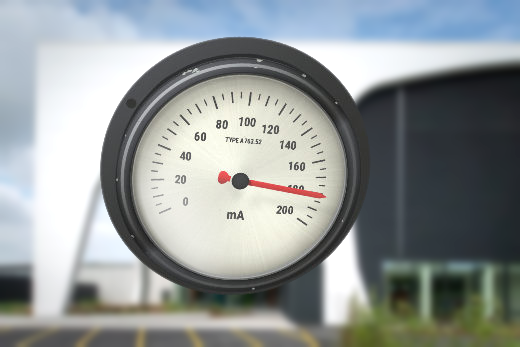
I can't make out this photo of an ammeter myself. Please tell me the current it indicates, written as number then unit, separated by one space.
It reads 180 mA
